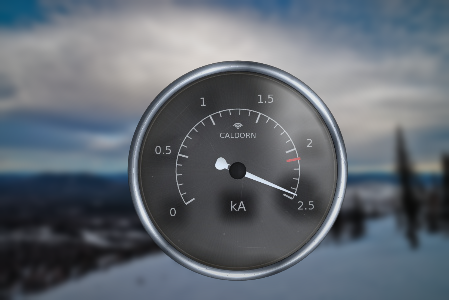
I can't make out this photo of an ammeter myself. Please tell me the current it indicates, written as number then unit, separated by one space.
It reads 2.45 kA
